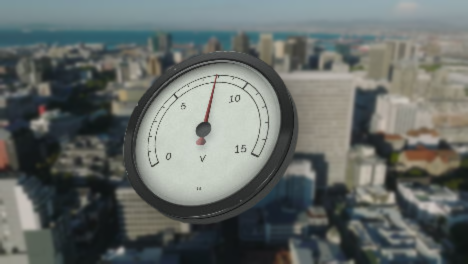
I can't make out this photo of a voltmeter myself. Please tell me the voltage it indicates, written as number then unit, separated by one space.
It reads 8 V
